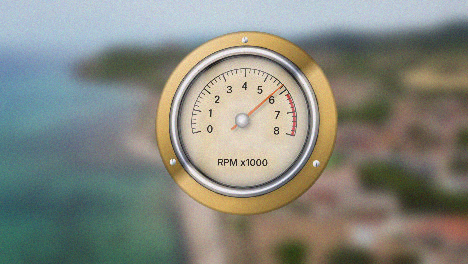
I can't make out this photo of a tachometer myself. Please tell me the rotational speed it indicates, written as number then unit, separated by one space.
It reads 5800 rpm
